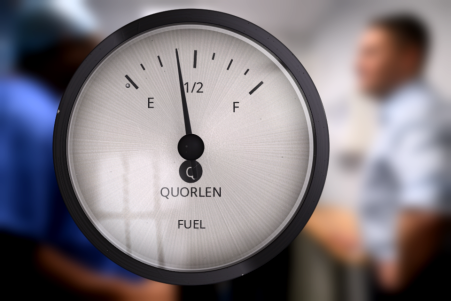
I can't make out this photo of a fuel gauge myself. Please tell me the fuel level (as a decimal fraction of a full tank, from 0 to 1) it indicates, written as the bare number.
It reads 0.375
